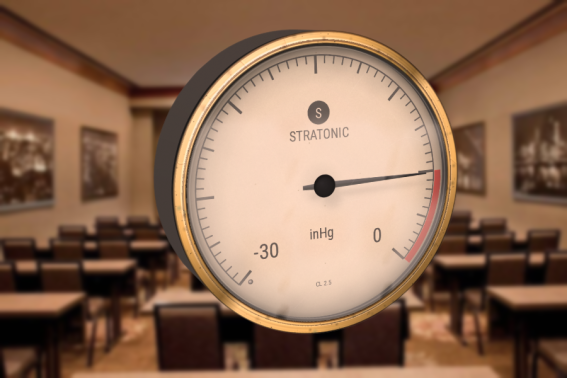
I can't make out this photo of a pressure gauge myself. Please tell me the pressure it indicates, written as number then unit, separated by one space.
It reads -5 inHg
